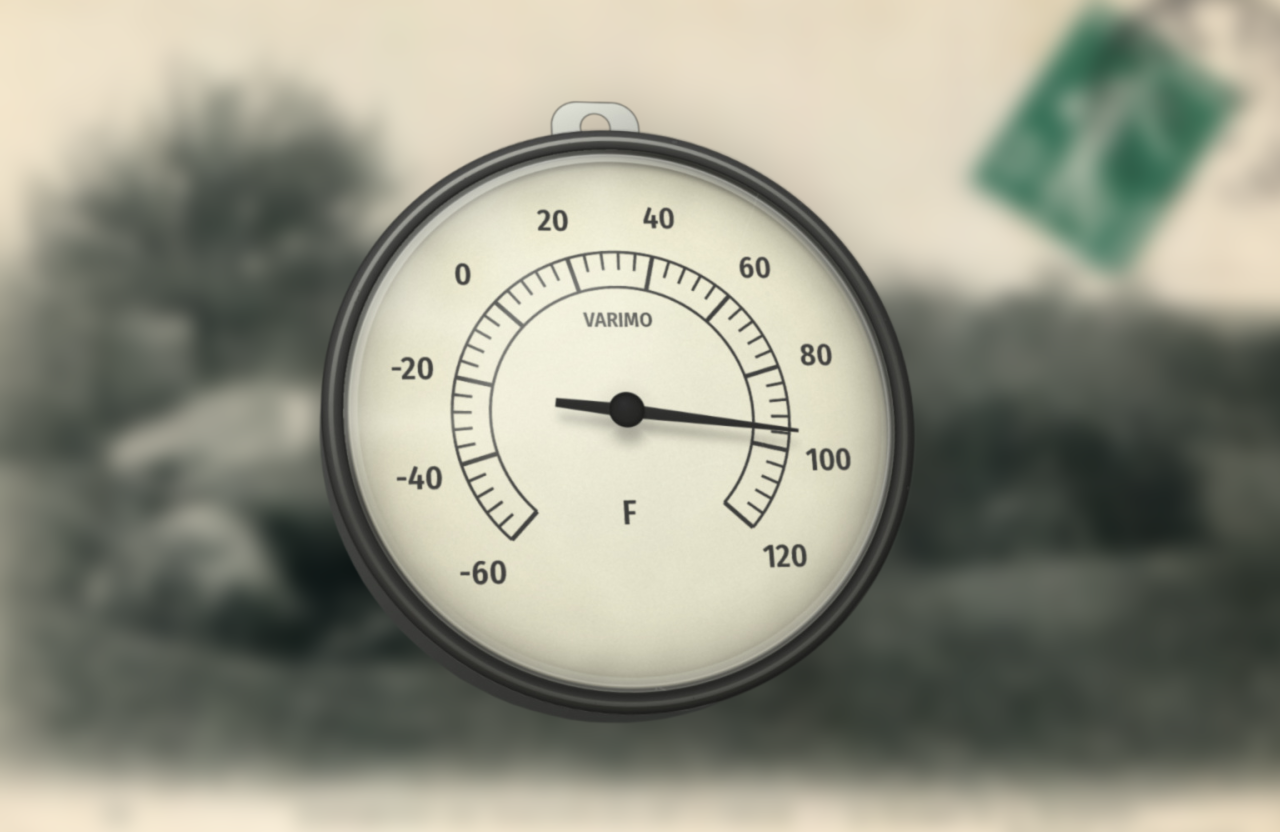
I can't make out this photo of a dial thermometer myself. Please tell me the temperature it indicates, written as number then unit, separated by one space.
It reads 96 °F
